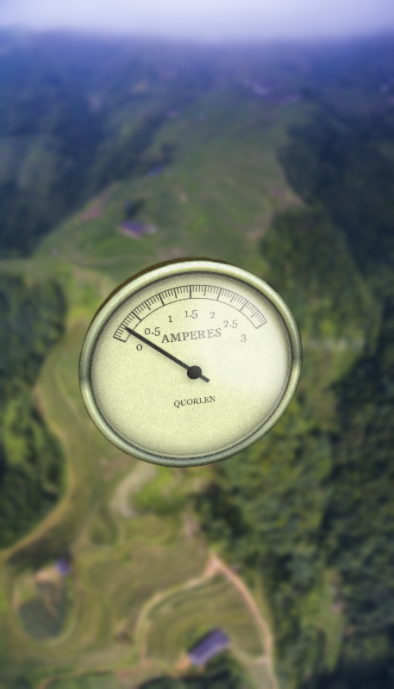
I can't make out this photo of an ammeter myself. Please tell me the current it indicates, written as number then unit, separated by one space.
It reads 0.25 A
